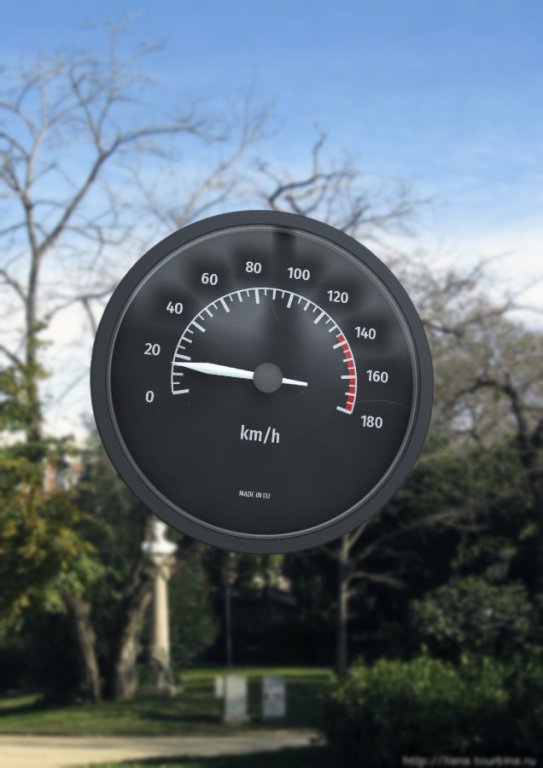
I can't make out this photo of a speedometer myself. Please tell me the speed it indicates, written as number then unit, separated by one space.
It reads 15 km/h
